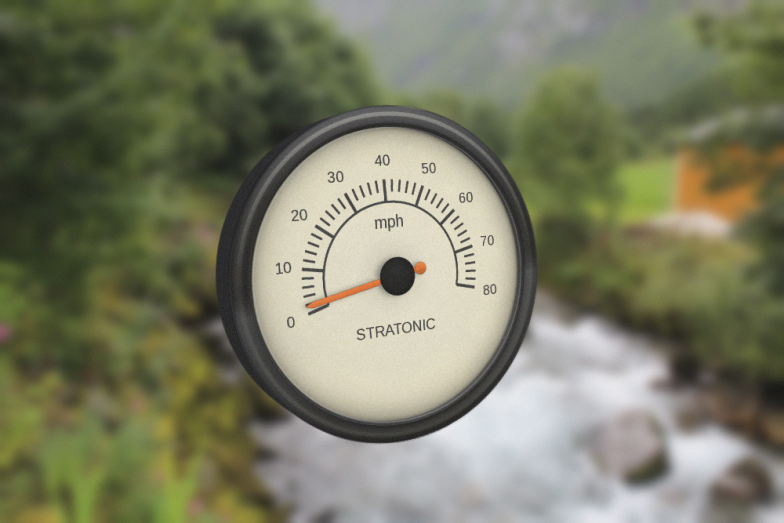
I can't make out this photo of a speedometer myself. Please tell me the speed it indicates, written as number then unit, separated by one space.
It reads 2 mph
